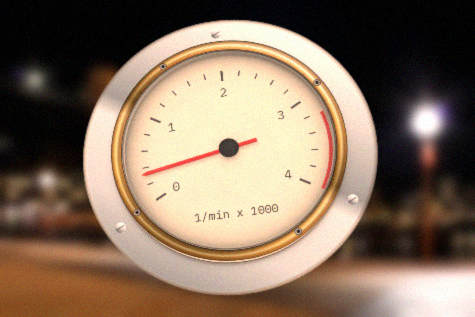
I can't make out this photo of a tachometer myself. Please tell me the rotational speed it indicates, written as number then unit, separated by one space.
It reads 300 rpm
